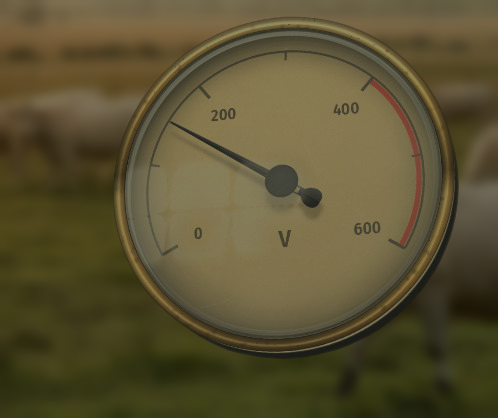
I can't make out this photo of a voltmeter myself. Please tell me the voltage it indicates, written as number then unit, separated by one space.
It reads 150 V
